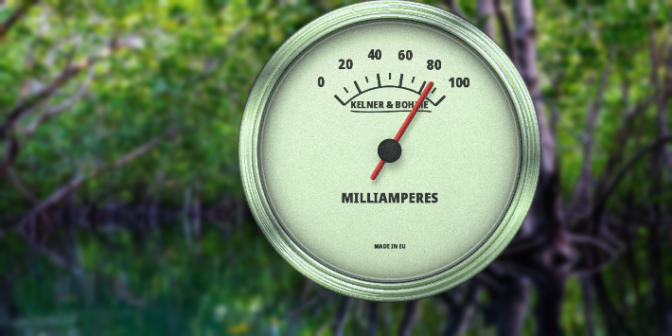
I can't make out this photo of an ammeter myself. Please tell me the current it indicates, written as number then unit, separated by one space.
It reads 85 mA
